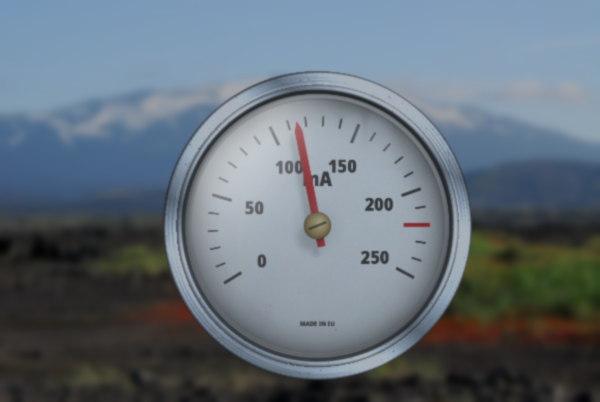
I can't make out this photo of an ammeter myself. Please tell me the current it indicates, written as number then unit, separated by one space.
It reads 115 mA
